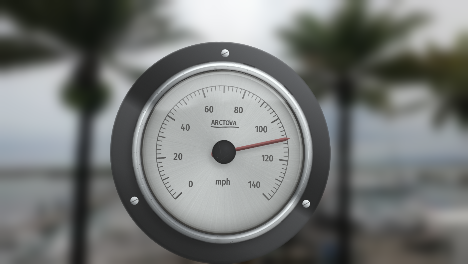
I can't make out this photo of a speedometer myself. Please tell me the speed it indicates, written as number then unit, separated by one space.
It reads 110 mph
